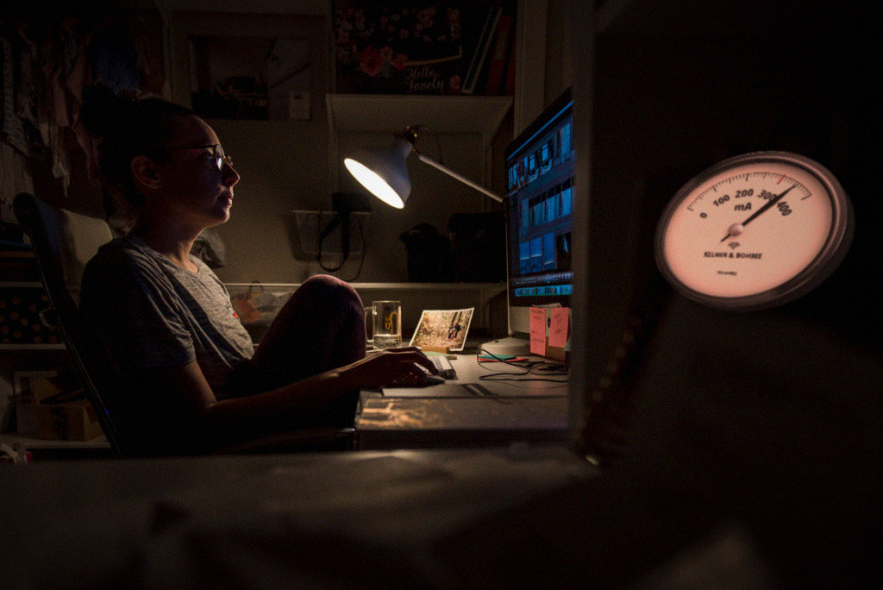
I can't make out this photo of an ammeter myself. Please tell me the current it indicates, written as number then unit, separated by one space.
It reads 350 mA
